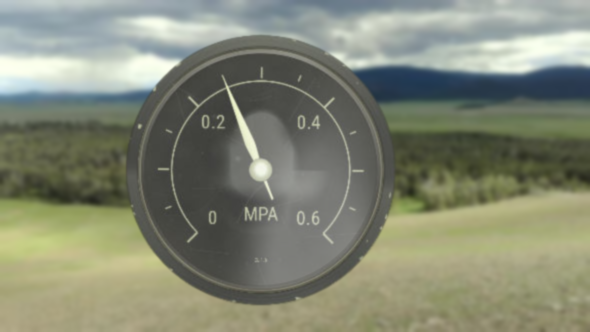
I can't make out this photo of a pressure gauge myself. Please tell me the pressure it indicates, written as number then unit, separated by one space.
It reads 0.25 MPa
